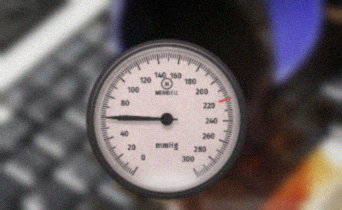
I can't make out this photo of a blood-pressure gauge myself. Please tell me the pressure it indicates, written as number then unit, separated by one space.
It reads 60 mmHg
